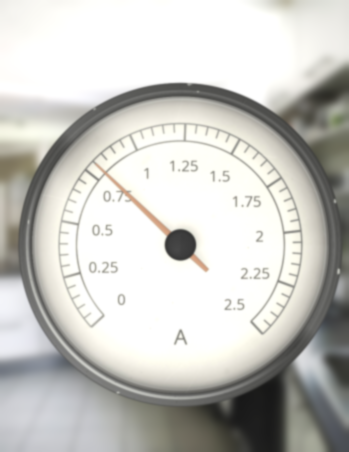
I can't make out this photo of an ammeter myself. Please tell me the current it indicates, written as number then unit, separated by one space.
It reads 0.8 A
